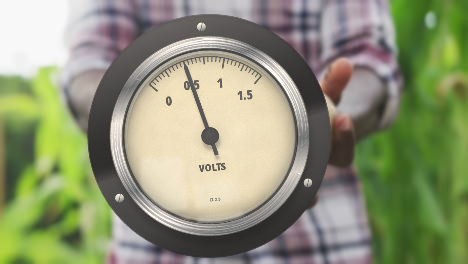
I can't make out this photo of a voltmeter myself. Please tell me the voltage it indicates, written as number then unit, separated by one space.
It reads 0.5 V
